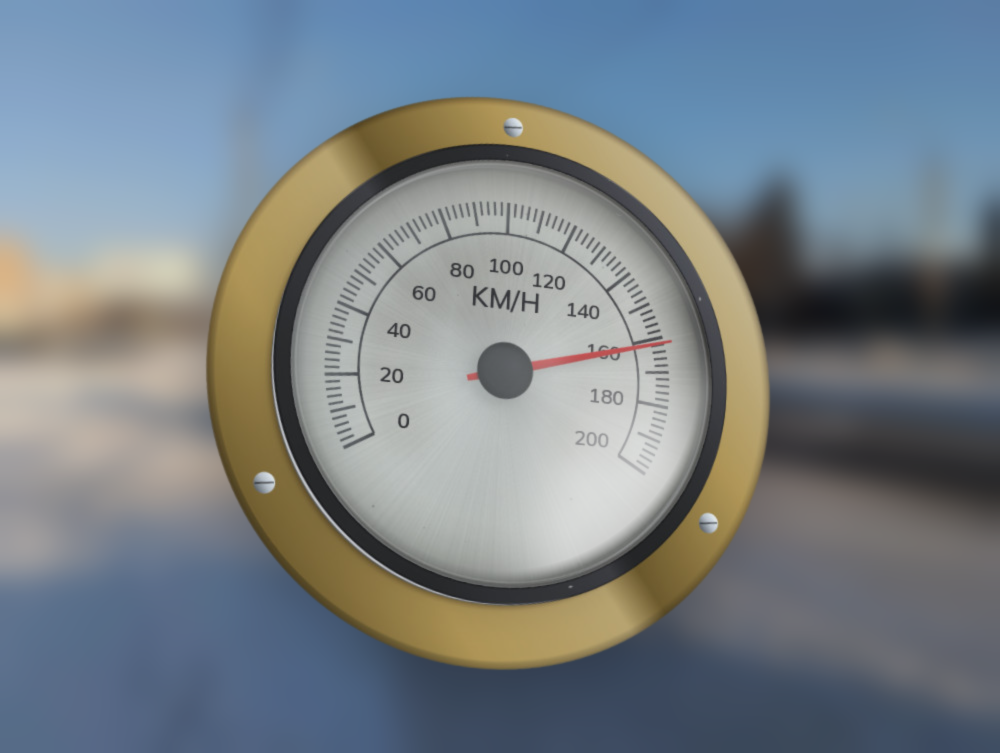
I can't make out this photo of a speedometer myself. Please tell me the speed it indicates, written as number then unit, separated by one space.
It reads 162 km/h
